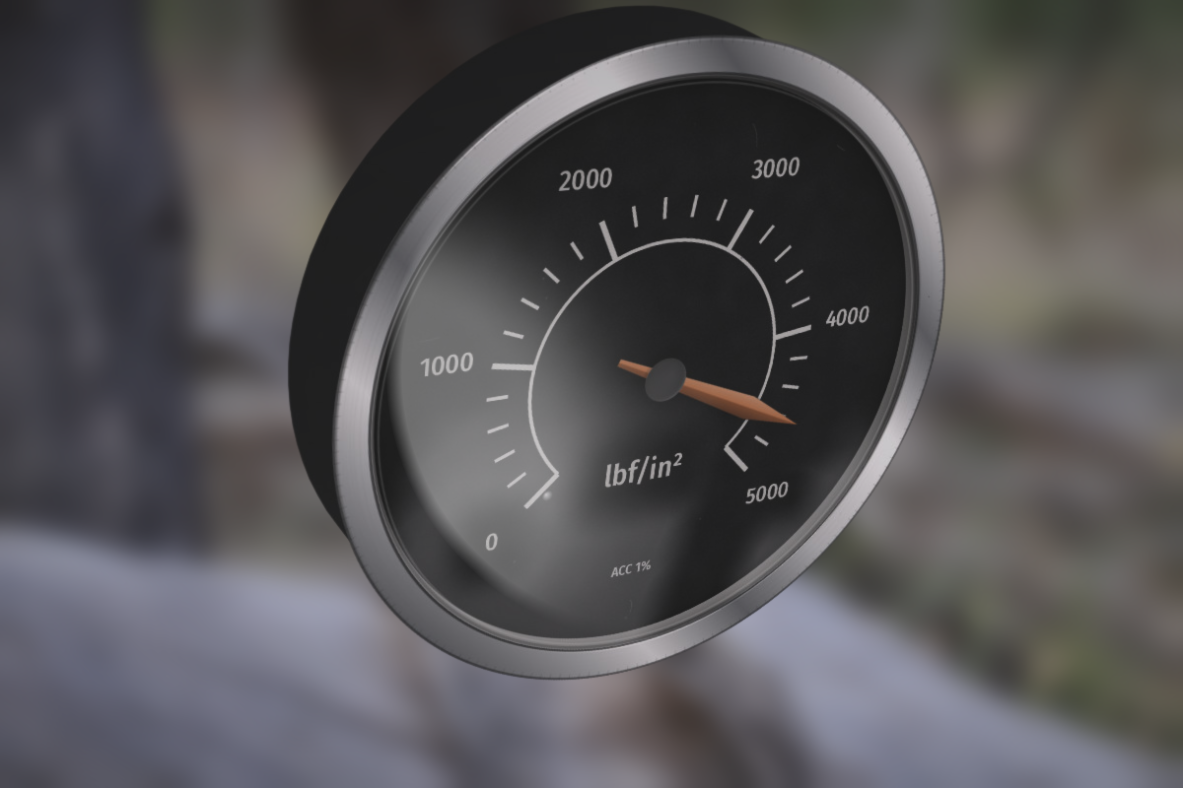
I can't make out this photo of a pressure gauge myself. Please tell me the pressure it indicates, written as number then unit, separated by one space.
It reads 4600 psi
